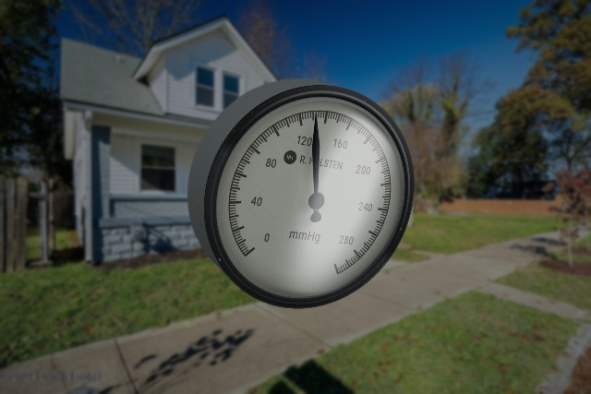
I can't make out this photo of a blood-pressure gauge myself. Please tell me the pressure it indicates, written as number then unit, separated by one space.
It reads 130 mmHg
